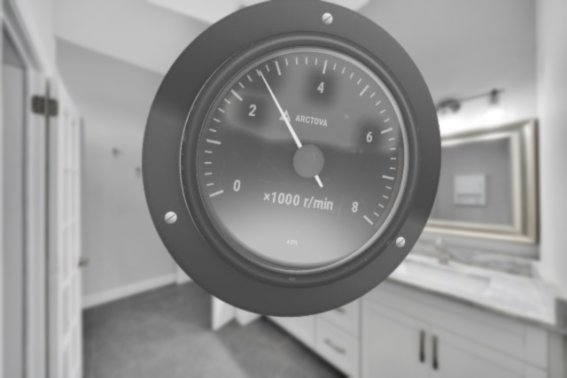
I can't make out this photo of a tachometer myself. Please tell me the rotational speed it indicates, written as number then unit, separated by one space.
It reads 2600 rpm
